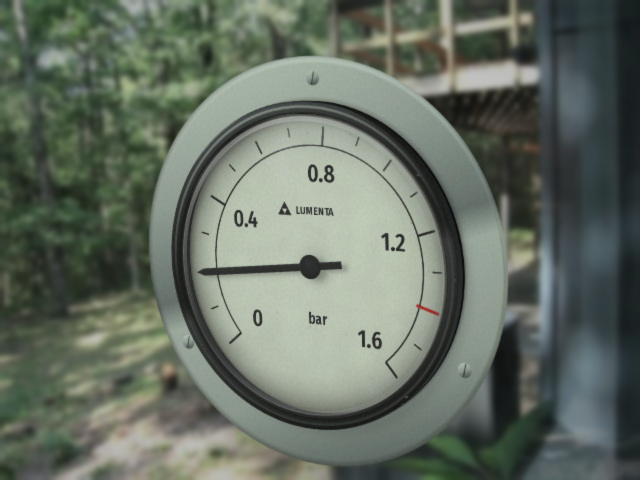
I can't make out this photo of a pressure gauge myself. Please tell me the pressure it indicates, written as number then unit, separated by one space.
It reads 0.2 bar
